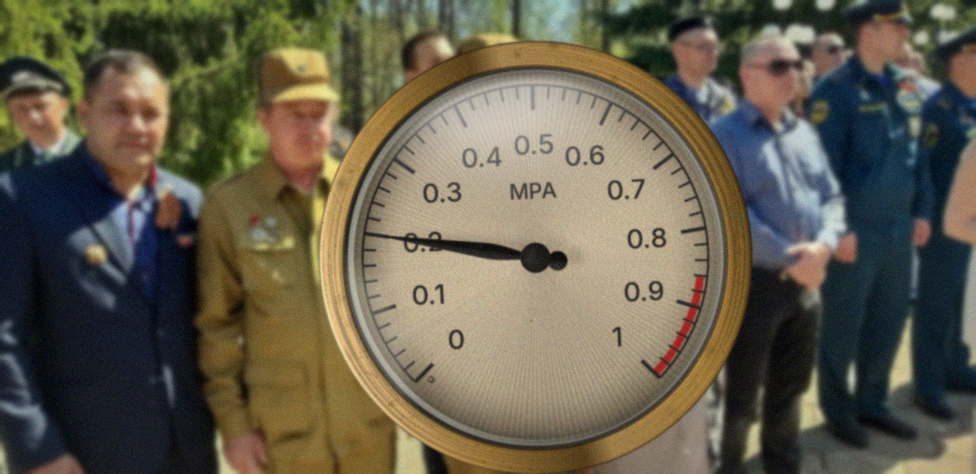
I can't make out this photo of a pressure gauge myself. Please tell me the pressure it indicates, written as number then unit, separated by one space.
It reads 0.2 MPa
